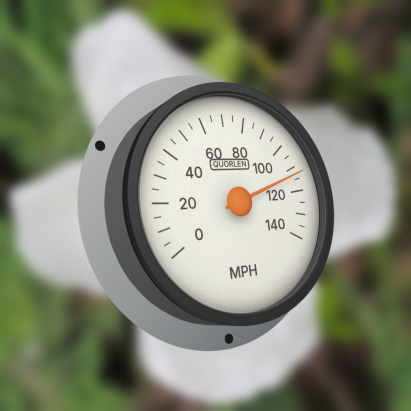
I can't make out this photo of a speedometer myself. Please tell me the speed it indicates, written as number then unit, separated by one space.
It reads 112.5 mph
